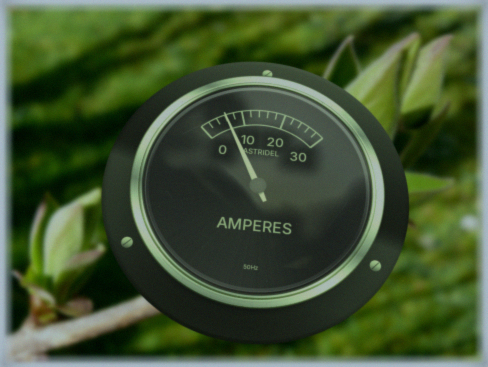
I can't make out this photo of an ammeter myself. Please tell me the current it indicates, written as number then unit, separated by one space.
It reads 6 A
